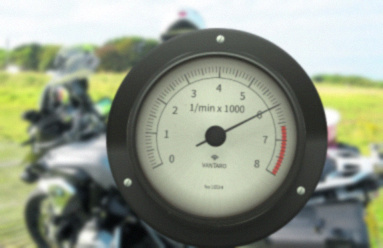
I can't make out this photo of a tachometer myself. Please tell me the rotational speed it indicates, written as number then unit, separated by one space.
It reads 6000 rpm
